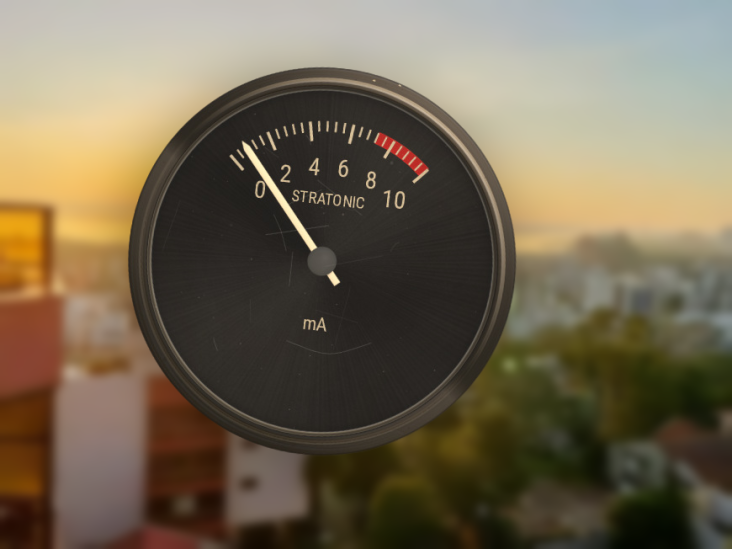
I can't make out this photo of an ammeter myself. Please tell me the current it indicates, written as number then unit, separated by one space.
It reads 0.8 mA
